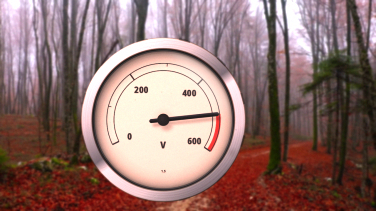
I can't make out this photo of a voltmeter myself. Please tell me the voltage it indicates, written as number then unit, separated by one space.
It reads 500 V
